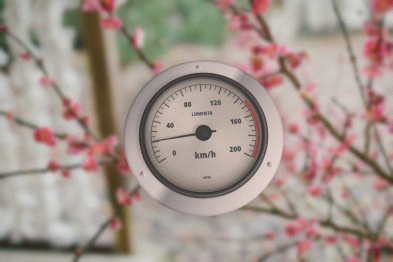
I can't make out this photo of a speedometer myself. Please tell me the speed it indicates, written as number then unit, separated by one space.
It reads 20 km/h
